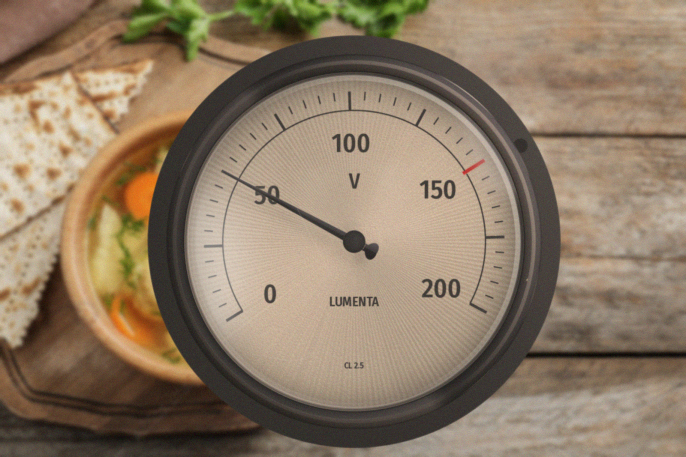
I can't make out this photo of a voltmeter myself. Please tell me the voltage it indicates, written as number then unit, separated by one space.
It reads 50 V
